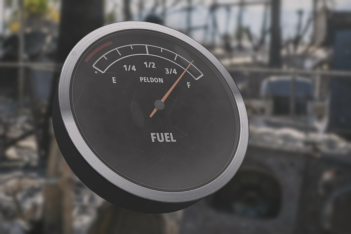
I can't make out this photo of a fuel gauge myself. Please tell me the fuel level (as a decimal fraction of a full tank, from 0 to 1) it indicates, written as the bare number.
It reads 0.875
